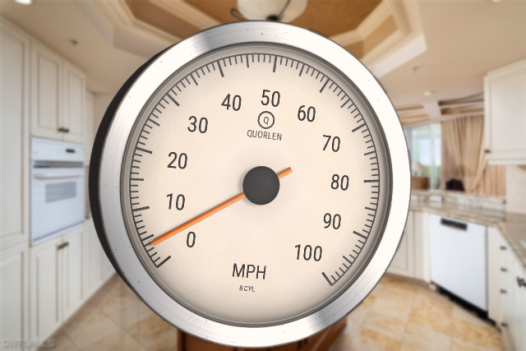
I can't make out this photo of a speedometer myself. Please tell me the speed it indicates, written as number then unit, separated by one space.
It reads 4 mph
